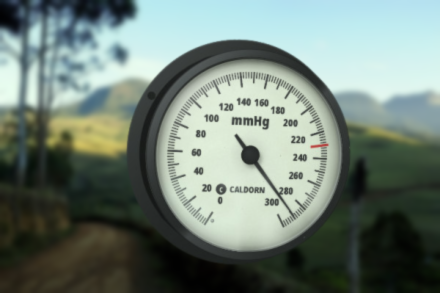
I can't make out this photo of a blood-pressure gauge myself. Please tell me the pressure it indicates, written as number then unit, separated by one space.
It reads 290 mmHg
